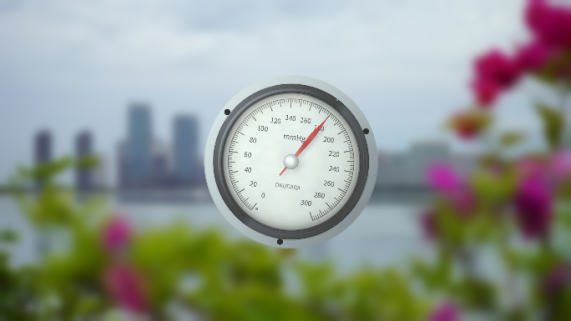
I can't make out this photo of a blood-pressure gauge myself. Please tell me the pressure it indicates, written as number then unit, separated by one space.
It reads 180 mmHg
